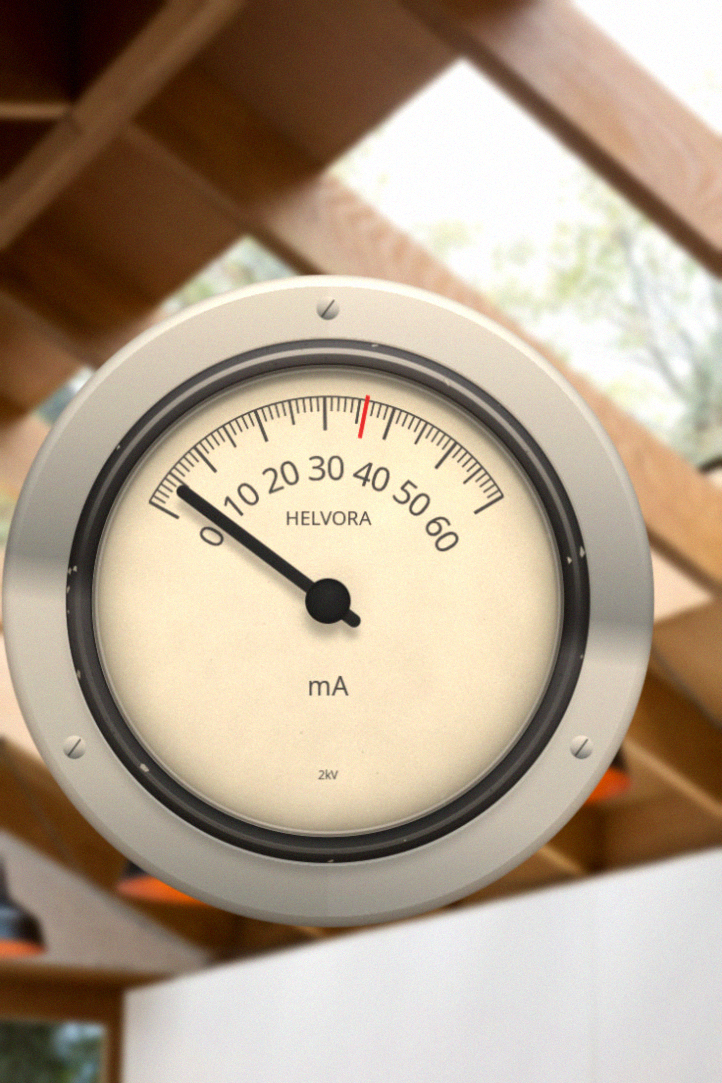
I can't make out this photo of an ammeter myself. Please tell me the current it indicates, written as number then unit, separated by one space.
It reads 4 mA
